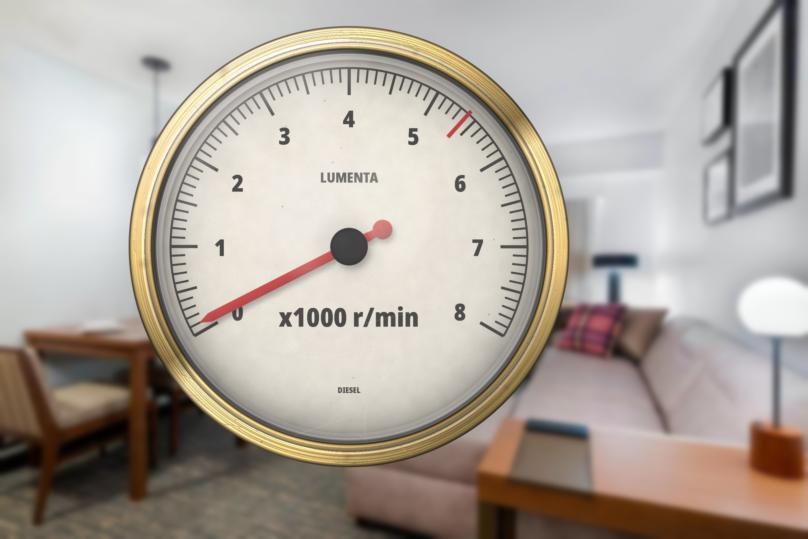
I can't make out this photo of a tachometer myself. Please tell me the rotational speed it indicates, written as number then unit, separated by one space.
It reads 100 rpm
